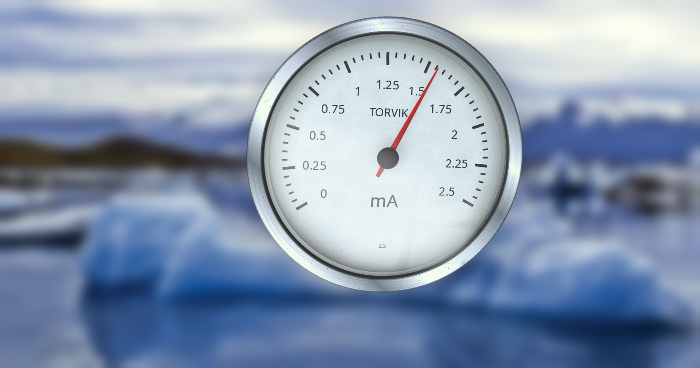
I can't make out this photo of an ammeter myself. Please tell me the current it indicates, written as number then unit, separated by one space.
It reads 1.55 mA
